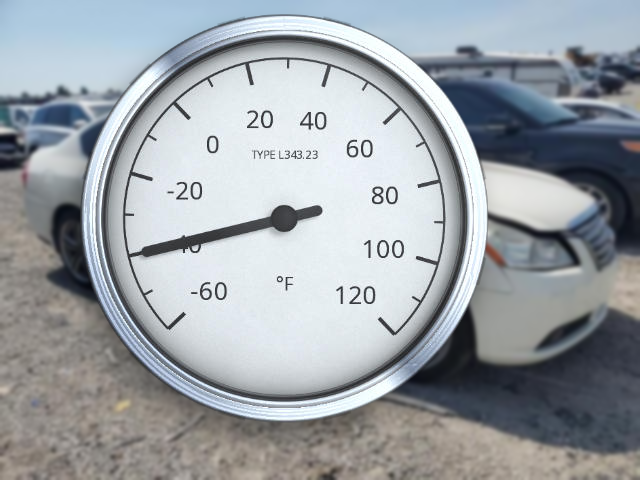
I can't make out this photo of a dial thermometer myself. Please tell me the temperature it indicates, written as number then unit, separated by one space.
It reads -40 °F
